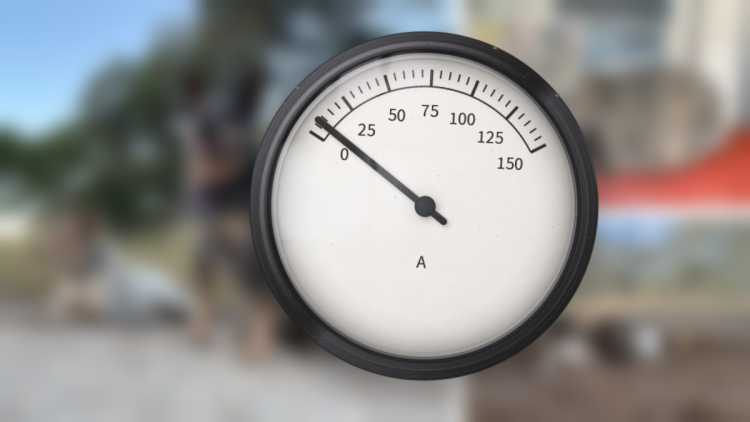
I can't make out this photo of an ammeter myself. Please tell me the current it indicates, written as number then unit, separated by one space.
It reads 7.5 A
